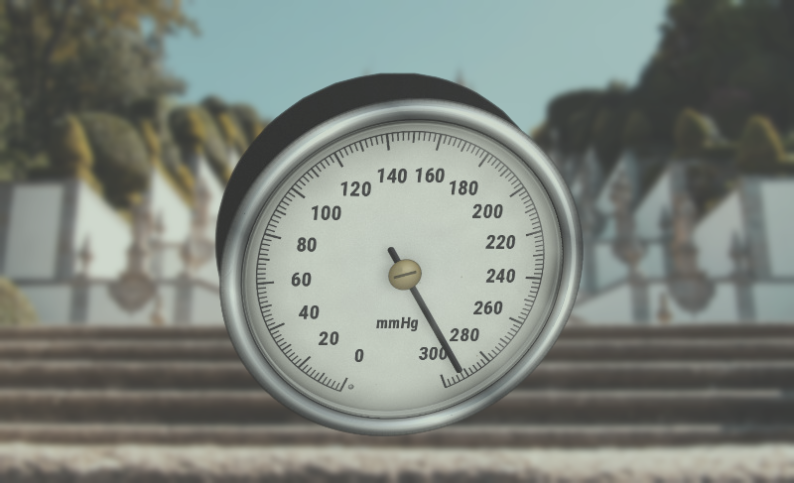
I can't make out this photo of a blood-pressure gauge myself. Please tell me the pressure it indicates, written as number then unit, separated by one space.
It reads 292 mmHg
